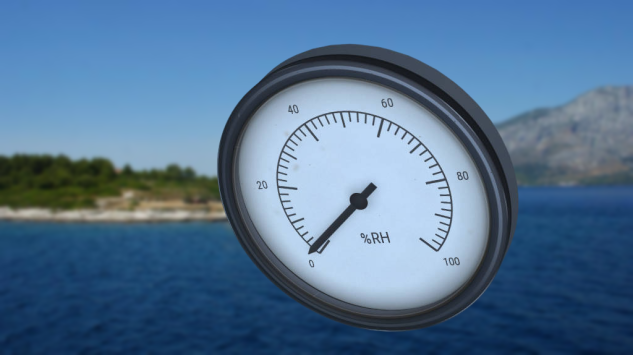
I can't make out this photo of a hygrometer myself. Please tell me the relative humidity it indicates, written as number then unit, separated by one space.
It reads 2 %
